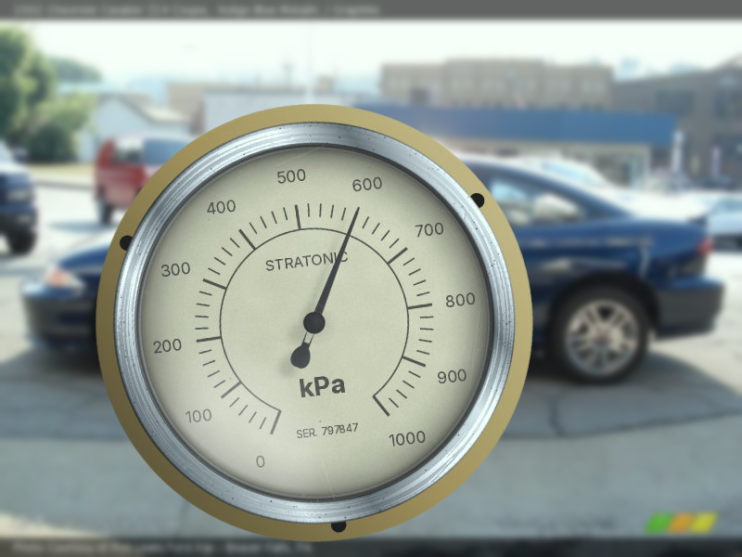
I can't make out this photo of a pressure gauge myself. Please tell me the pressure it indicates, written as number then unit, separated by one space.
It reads 600 kPa
